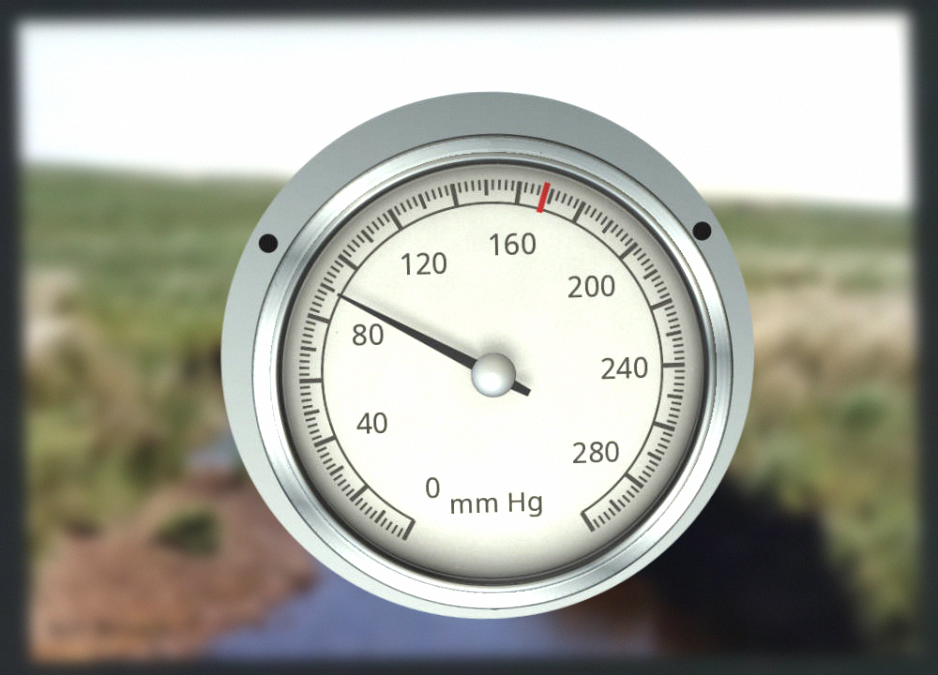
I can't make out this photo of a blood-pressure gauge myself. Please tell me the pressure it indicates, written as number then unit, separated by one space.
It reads 90 mmHg
